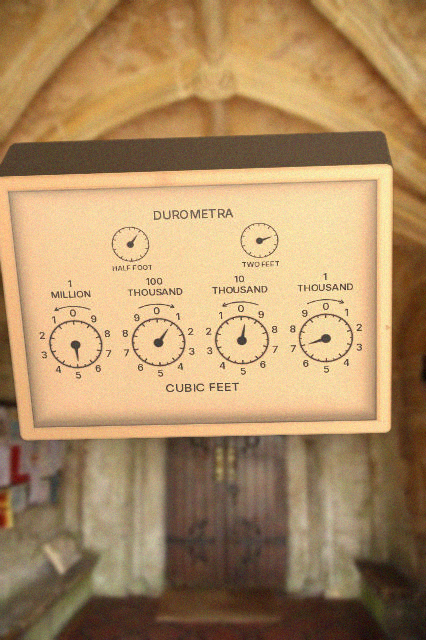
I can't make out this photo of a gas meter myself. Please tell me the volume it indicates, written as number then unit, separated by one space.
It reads 509700 ft³
